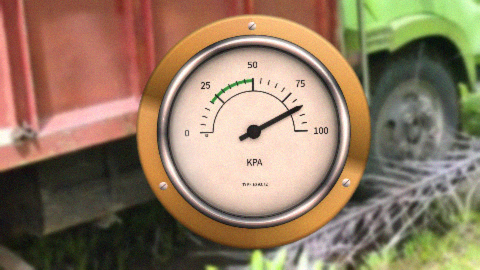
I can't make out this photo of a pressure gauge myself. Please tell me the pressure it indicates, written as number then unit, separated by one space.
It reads 85 kPa
